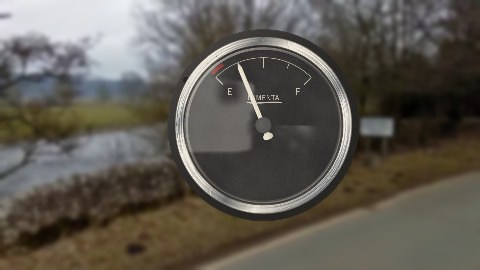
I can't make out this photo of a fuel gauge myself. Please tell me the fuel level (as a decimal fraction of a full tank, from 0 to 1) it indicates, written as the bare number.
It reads 0.25
